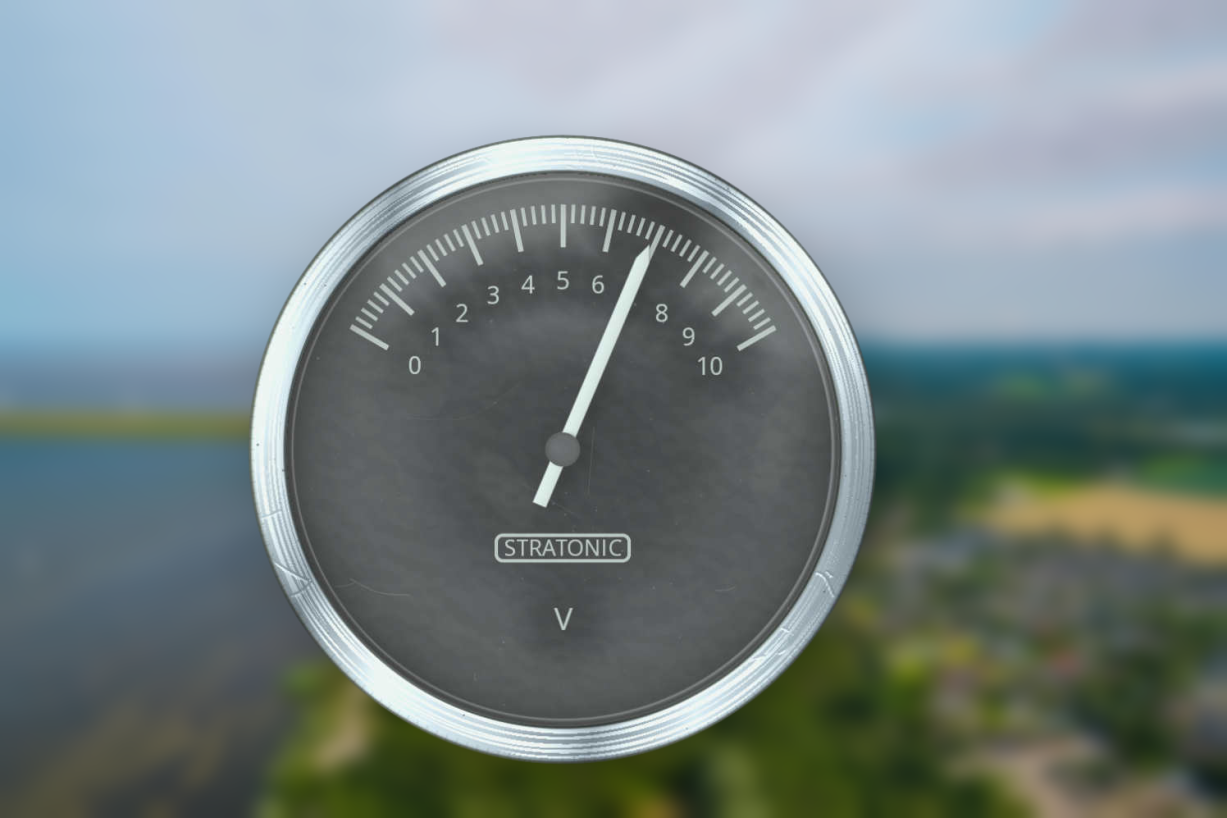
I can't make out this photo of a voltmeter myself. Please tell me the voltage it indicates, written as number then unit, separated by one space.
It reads 6.9 V
